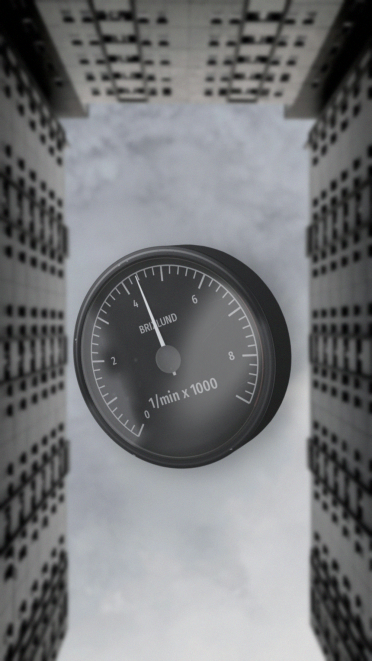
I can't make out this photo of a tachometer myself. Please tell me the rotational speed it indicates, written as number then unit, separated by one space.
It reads 4400 rpm
